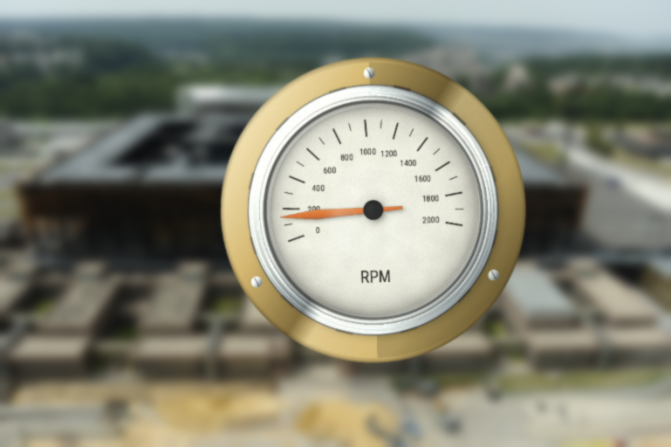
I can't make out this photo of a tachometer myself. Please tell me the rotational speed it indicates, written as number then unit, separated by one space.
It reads 150 rpm
